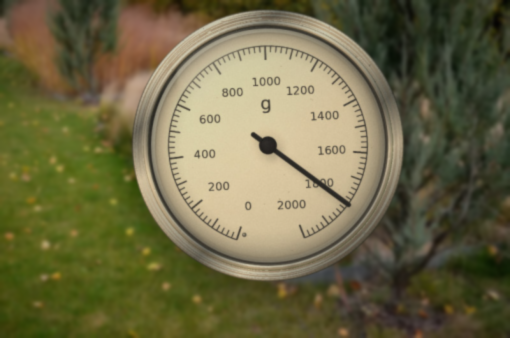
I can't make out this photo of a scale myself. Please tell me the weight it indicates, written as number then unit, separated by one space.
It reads 1800 g
